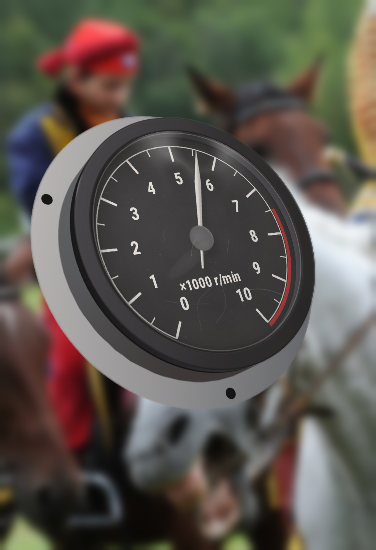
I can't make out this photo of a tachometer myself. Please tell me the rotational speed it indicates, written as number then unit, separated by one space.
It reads 5500 rpm
